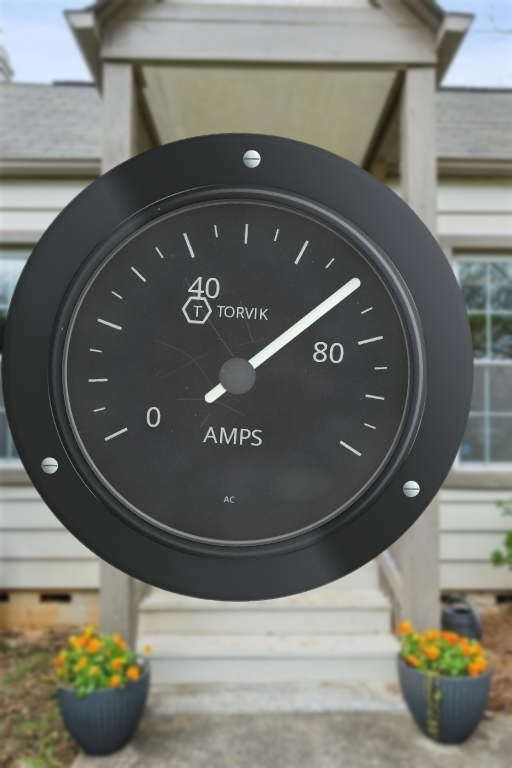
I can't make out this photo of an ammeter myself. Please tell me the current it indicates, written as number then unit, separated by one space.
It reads 70 A
